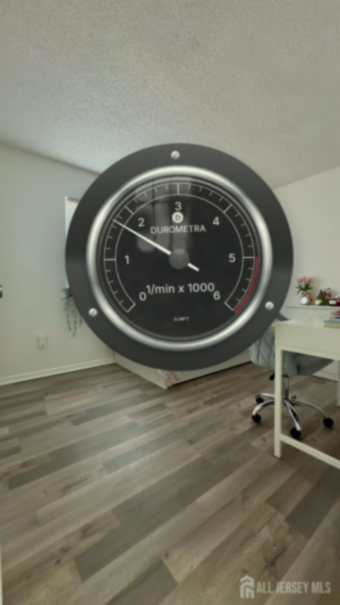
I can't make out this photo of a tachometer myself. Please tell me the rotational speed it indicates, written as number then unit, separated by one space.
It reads 1700 rpm
